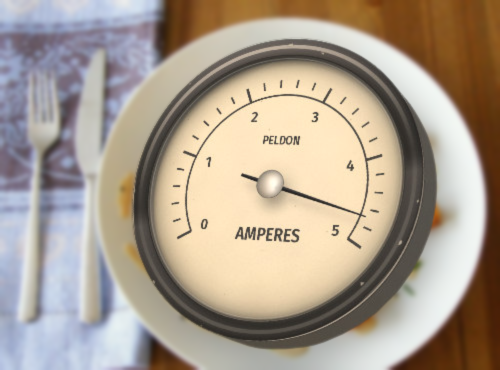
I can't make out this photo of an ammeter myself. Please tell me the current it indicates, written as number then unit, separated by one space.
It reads 4.7 A
